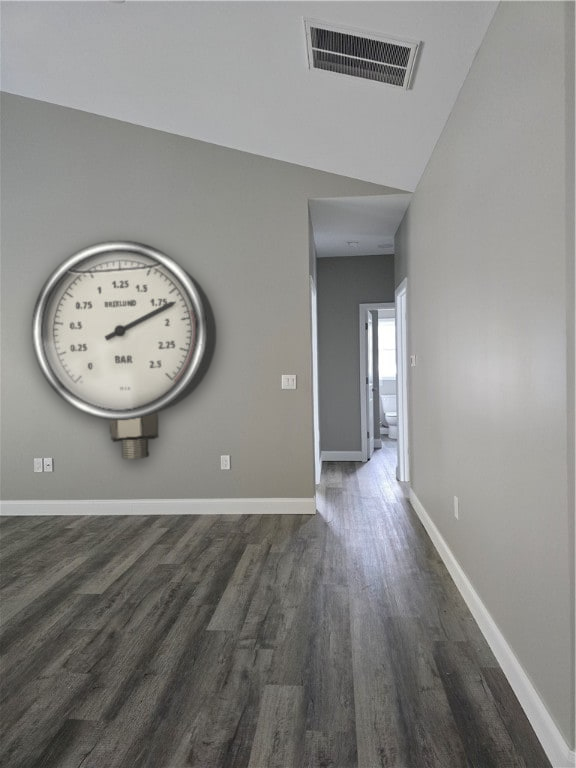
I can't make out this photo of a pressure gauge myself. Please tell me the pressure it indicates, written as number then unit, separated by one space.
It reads 1.85 bar
